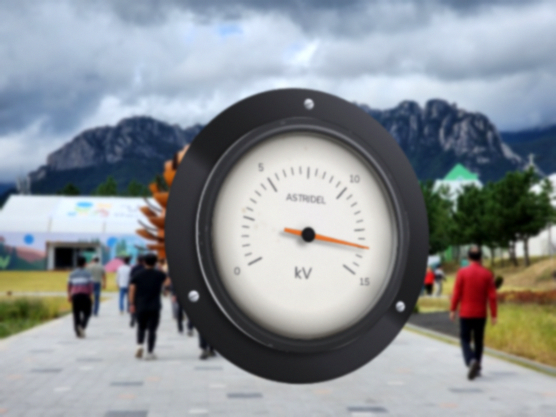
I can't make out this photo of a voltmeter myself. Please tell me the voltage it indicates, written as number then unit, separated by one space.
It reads 13.5 kV
